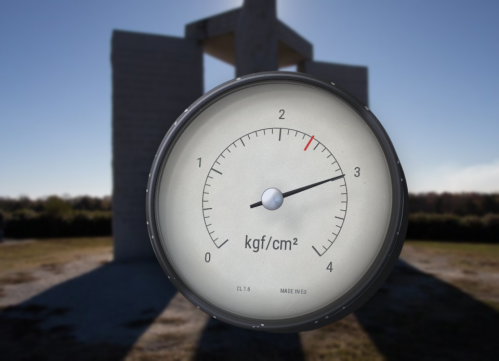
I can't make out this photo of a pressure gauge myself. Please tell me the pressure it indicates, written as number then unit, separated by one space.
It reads 3 kg/cm²
